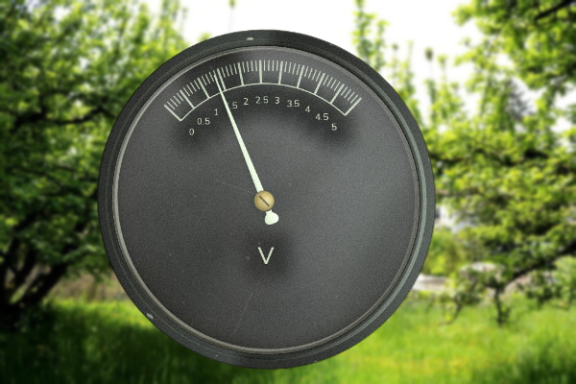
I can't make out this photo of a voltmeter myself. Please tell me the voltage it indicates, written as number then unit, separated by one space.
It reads 1.4 V
